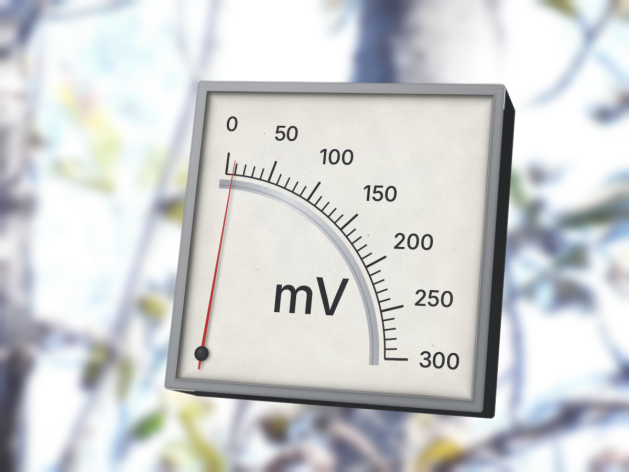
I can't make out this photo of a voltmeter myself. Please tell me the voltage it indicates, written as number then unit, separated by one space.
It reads 10 mV
